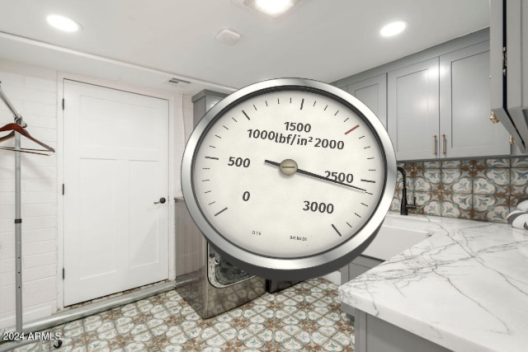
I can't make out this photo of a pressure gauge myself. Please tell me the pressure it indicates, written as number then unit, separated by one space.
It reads 2600 psi
